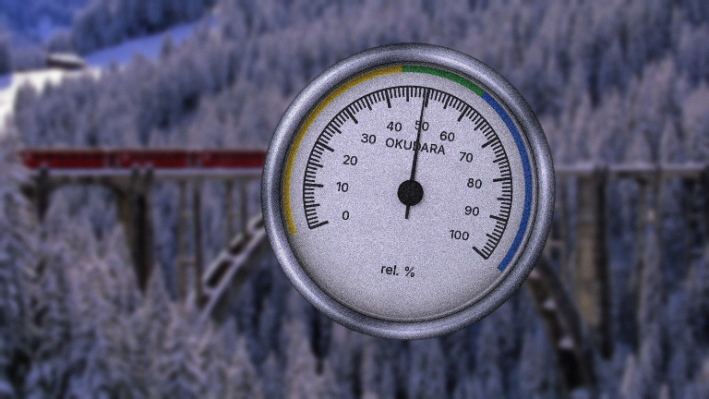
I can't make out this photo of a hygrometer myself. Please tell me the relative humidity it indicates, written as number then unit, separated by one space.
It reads 49 %
